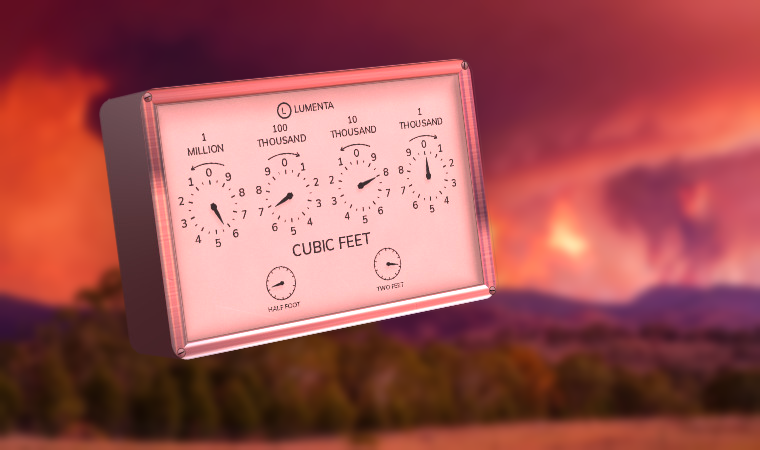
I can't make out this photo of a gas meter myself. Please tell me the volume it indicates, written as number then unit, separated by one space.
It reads 568000 ft³
